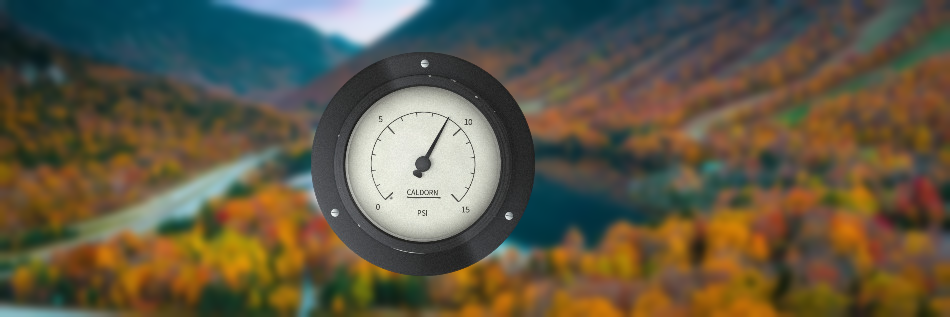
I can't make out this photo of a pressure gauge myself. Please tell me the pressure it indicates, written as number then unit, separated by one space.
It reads 9 psi
